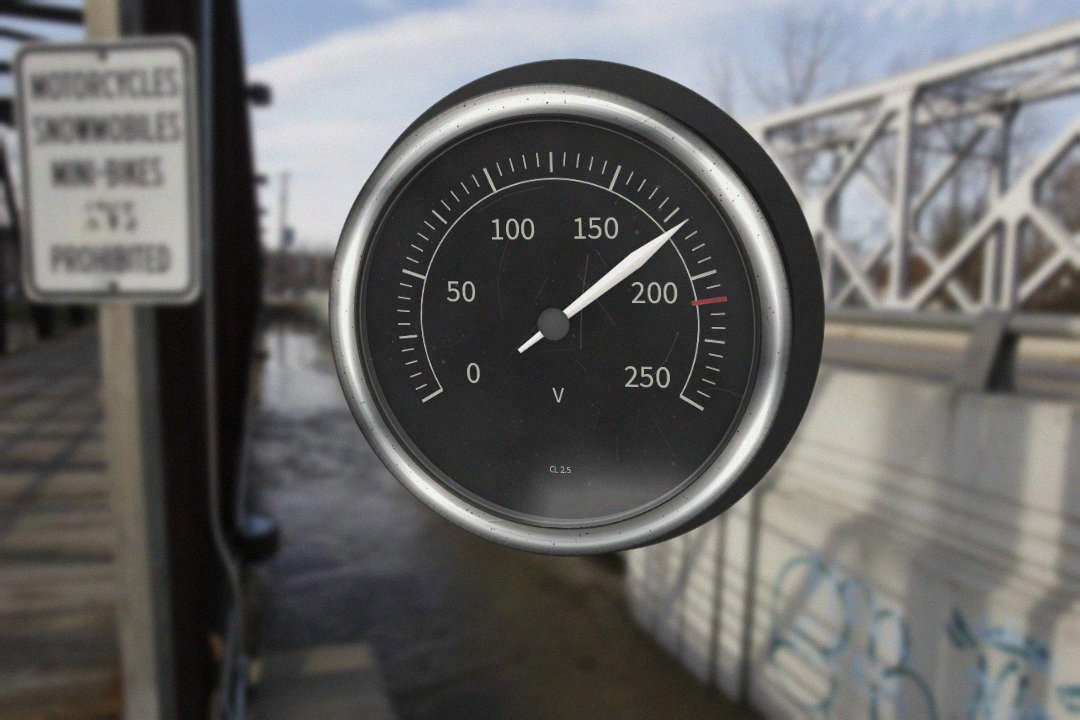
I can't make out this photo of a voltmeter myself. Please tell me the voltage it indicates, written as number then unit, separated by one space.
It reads 180 V
